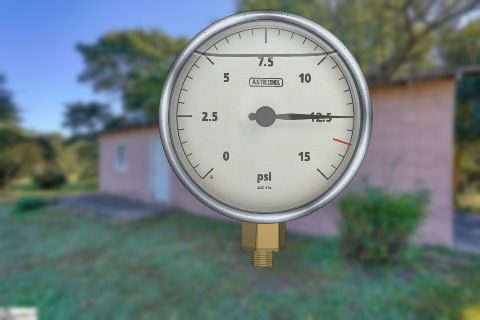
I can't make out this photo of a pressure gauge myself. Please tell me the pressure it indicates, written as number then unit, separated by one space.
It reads 12.5 psi
